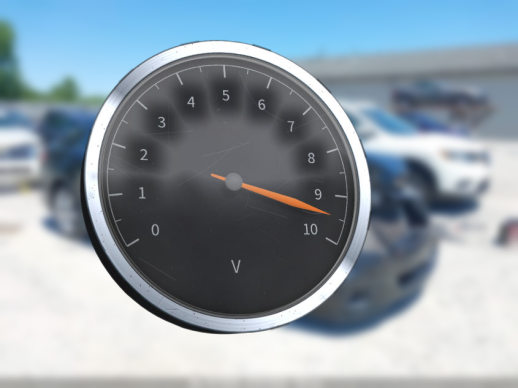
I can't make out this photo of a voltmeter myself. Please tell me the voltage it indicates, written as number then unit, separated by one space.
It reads 9.5 V
